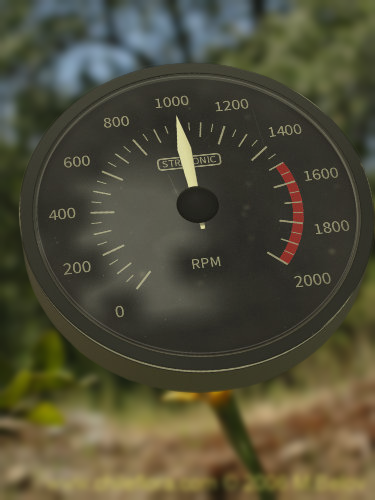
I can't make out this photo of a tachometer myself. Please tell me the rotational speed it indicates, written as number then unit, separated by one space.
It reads 1000 rpm
